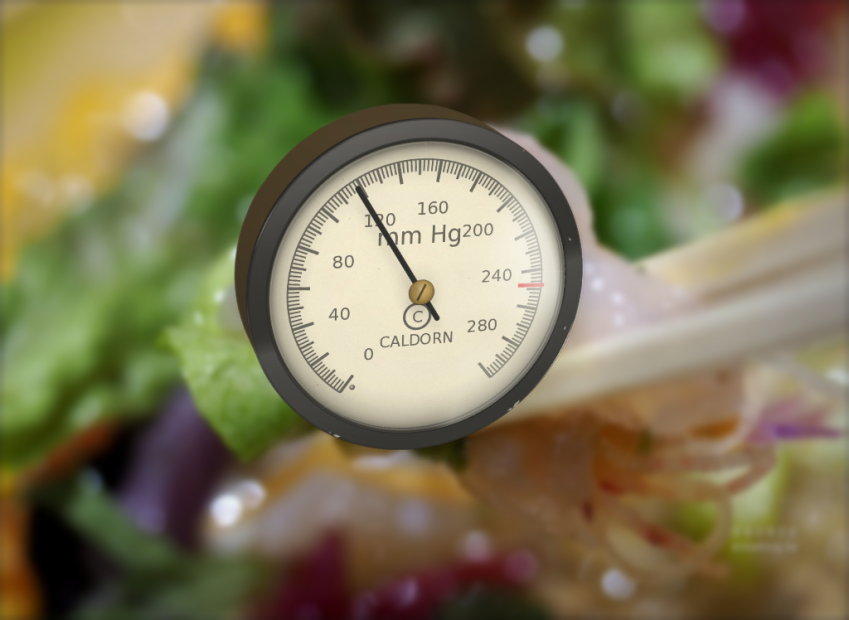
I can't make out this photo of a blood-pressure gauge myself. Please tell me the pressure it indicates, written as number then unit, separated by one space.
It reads 118 mmHg
